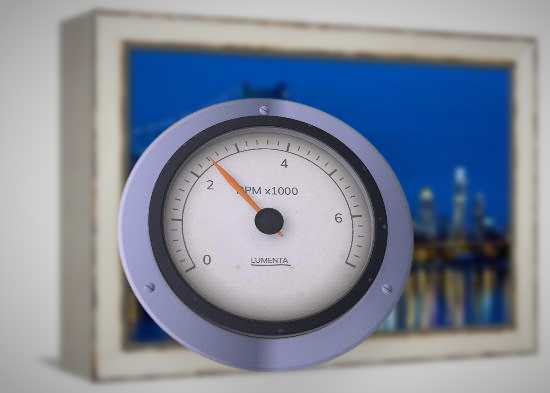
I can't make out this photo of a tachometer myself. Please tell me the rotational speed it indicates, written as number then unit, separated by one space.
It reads 2400 rpm
